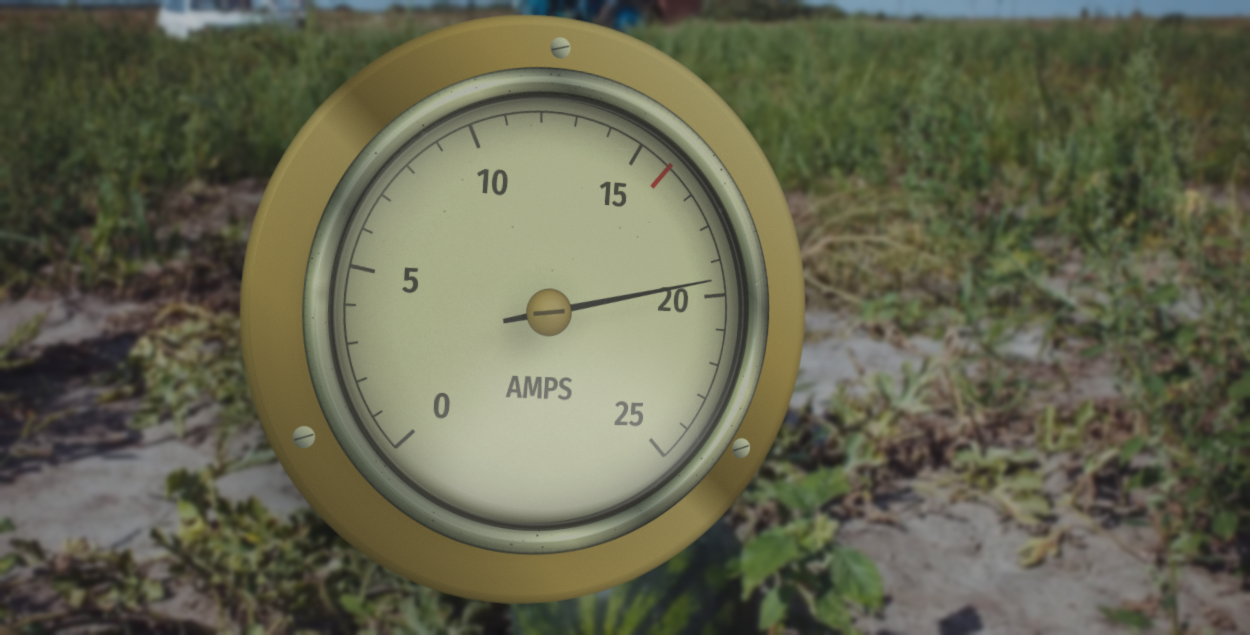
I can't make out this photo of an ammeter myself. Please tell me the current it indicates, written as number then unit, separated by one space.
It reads 19.5 A
